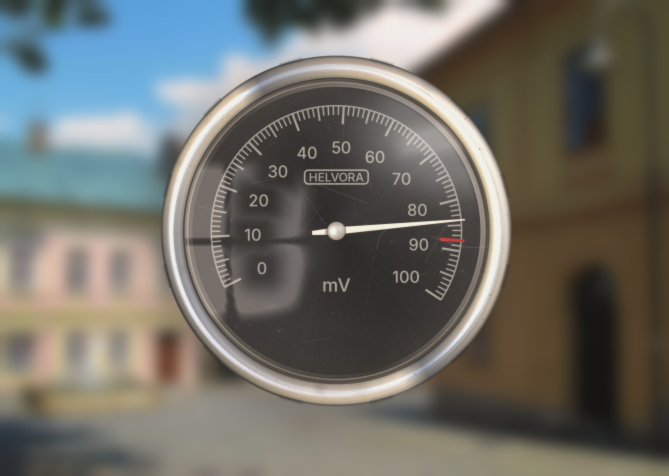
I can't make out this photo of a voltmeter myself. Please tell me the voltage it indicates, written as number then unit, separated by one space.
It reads 84 mV
